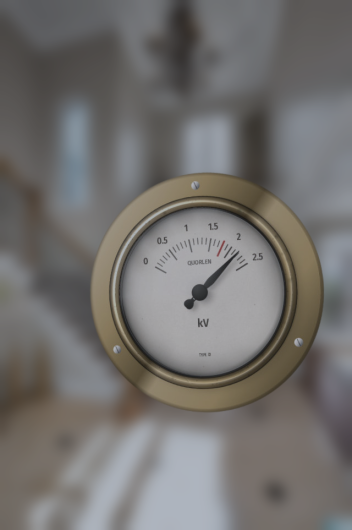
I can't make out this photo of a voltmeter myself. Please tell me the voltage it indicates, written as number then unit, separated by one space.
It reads 2.2 kV
